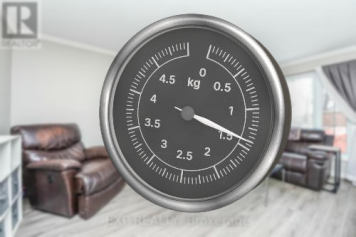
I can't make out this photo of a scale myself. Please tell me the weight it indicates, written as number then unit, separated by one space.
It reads 1.4 kg
